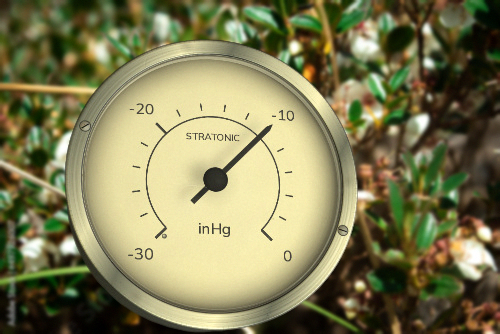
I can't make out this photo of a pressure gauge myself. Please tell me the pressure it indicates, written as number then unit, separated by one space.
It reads -10 inHg
